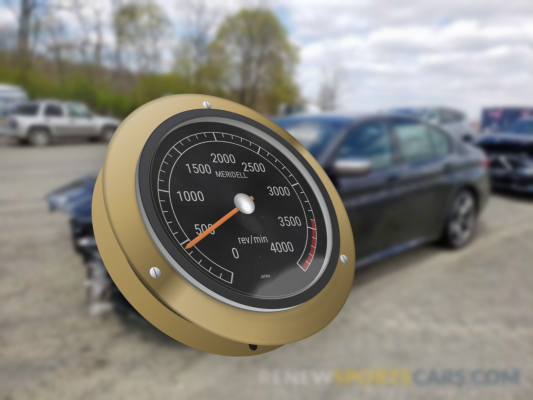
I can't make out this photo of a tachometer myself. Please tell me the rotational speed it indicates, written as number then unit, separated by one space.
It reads 450 rpm
